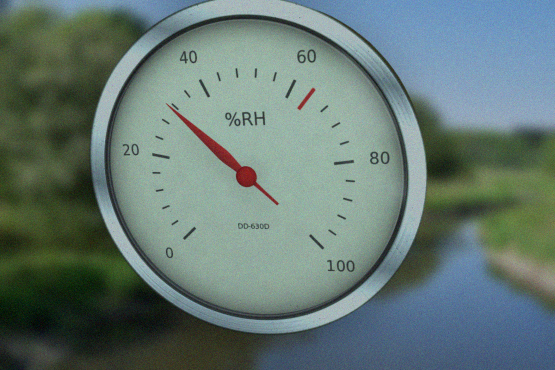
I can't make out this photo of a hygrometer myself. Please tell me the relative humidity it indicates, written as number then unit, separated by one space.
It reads 32 %
